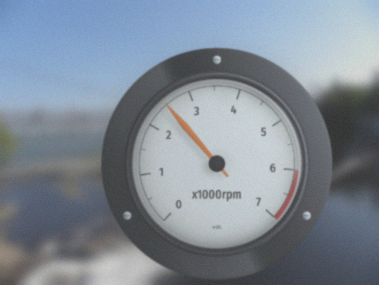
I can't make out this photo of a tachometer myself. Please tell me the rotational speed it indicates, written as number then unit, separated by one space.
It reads 2500 rpm
